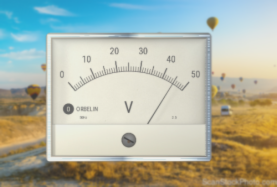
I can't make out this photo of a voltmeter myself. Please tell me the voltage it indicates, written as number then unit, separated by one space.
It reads 45 V
